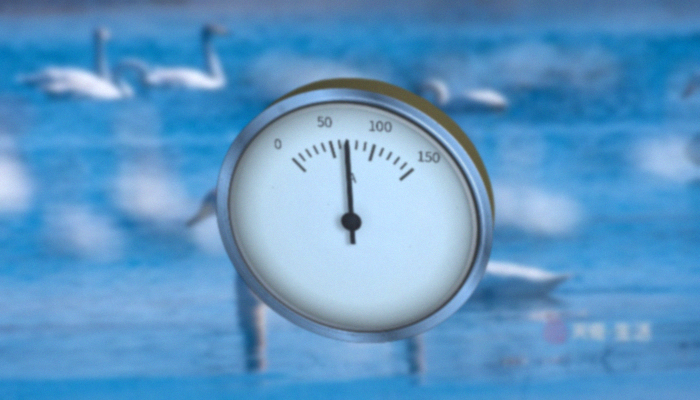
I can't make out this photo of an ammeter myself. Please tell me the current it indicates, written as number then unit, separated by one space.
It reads 70 A
